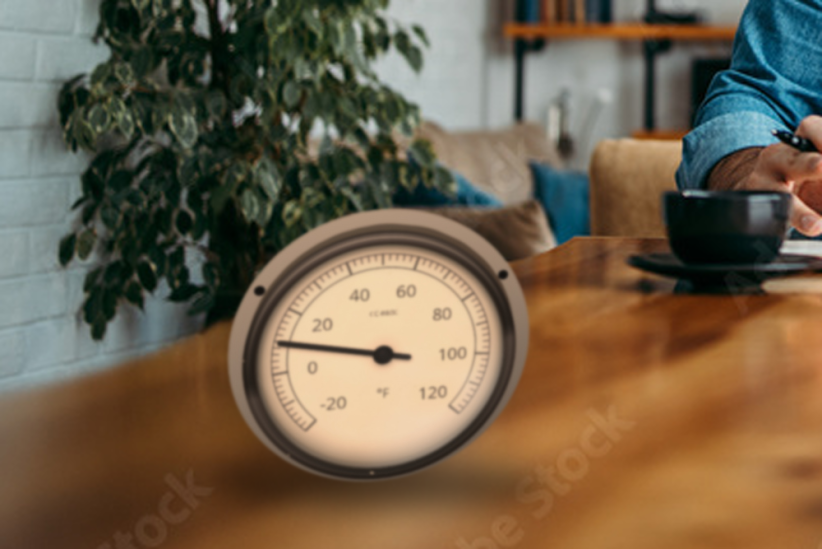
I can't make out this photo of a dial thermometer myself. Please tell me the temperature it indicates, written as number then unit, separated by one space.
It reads 10 °F
